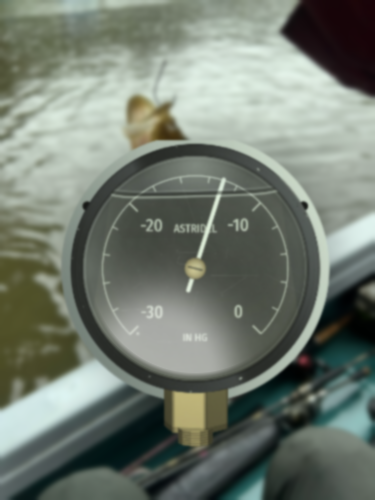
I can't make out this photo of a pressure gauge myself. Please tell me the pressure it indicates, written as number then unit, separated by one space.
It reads -13 inHg
